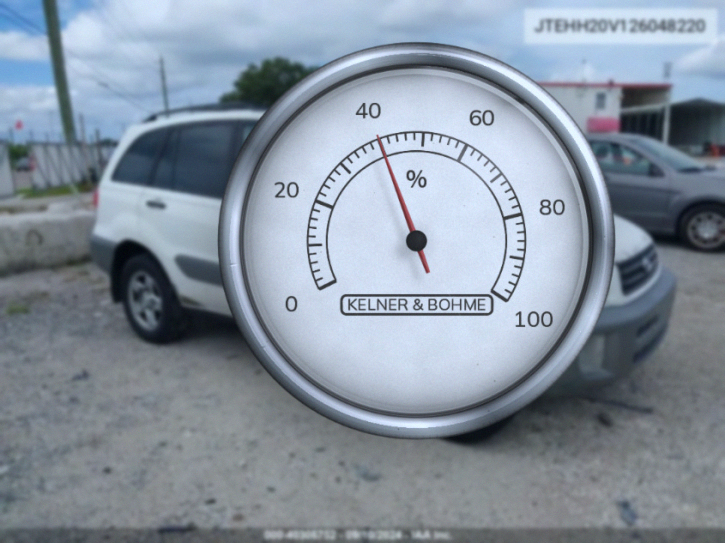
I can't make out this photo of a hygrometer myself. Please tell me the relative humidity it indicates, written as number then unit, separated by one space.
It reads 40 %
